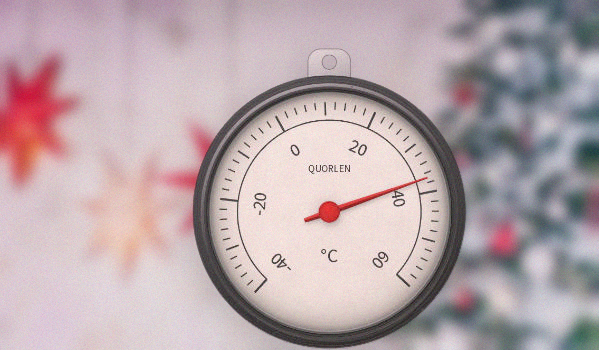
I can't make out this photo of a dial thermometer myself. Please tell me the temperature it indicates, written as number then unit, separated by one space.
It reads 37 °C
